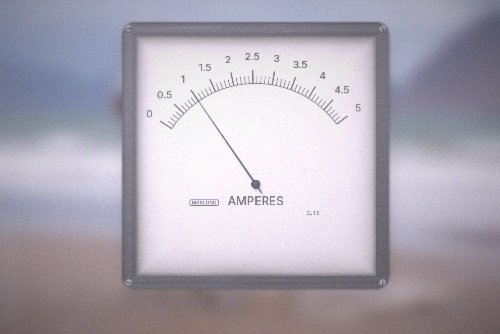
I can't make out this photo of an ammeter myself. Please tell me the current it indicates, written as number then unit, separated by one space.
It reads 1 A
